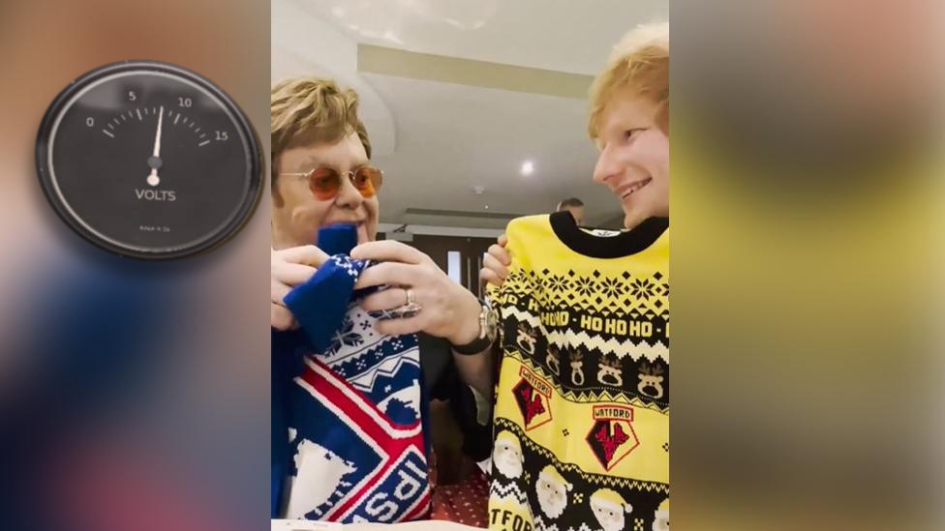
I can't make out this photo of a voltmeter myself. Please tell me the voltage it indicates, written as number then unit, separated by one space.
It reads 8 V
